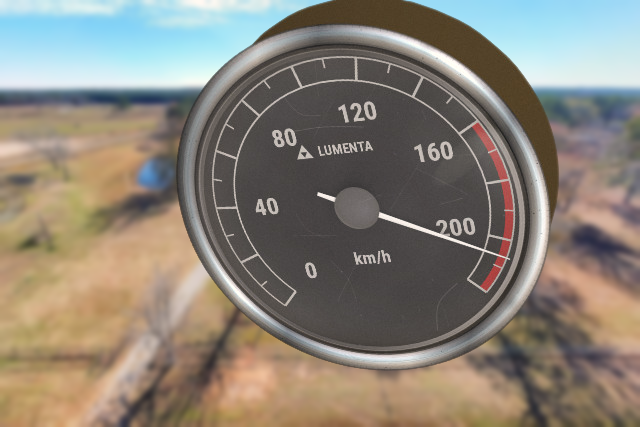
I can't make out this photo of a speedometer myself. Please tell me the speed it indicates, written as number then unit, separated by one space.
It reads 205 km/h
